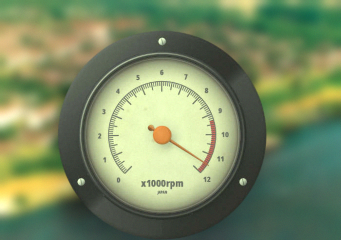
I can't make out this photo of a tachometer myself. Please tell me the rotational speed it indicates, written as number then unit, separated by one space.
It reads 11500 rpm
